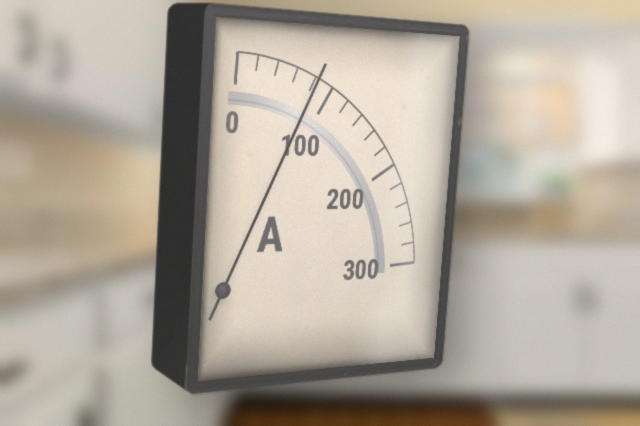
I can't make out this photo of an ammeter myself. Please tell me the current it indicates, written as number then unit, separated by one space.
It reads 80 A
